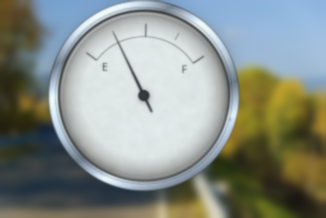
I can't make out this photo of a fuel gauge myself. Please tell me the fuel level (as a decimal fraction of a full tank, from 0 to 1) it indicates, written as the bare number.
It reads 0.25
